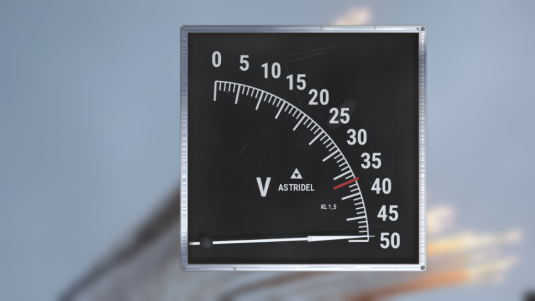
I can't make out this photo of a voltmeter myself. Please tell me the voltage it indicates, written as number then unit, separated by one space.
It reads 49 V
